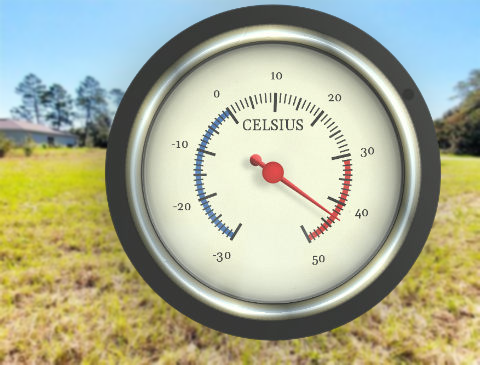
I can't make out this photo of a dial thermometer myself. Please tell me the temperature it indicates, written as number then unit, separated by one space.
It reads 43 °C
